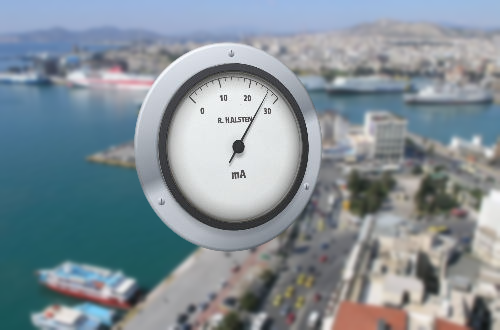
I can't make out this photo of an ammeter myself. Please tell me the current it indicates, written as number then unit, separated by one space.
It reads 26 mA
